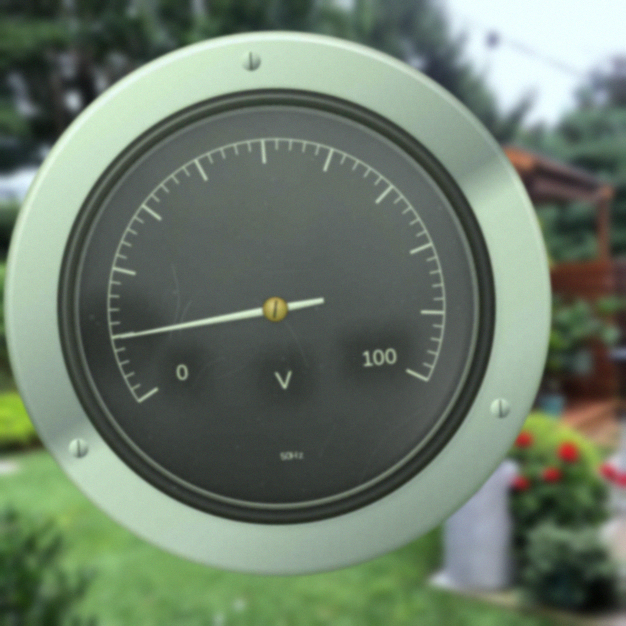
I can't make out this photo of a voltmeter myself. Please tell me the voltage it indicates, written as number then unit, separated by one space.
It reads 10 V
